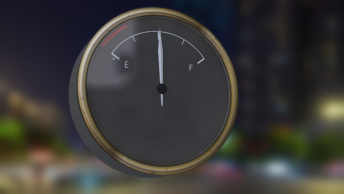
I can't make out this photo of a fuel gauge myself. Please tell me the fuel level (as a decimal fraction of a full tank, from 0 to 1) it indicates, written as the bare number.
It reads 0.5
